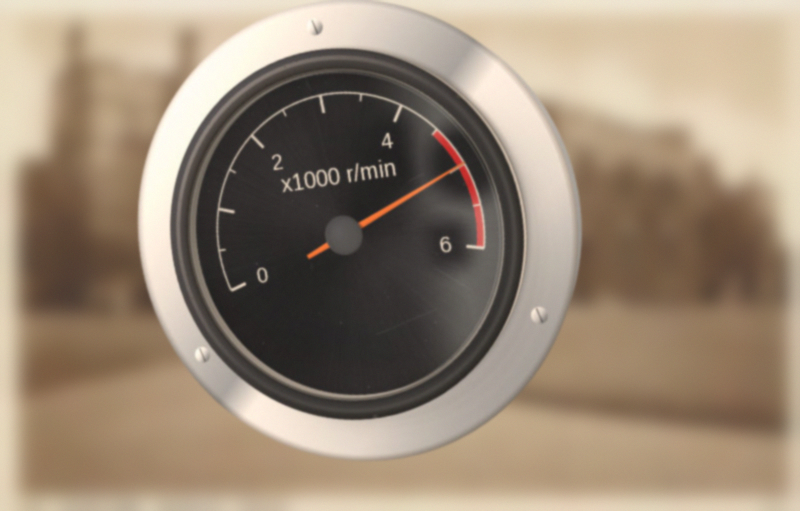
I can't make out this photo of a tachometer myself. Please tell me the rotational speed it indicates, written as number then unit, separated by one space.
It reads 5000 rpm
